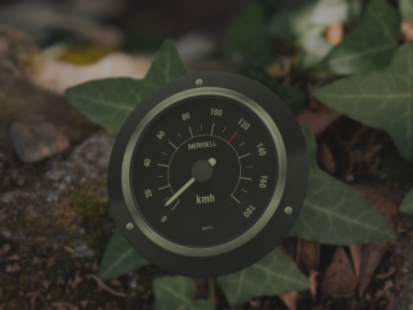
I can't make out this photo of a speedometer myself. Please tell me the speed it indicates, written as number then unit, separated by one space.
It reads 5 km/h
